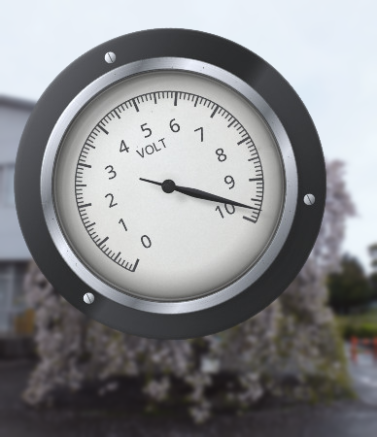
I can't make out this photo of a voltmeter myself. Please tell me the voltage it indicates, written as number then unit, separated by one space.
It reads 9.7 V
